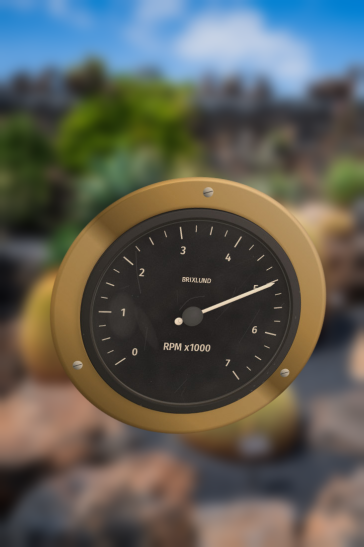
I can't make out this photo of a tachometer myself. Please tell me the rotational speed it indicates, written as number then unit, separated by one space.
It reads 5000 rpm
